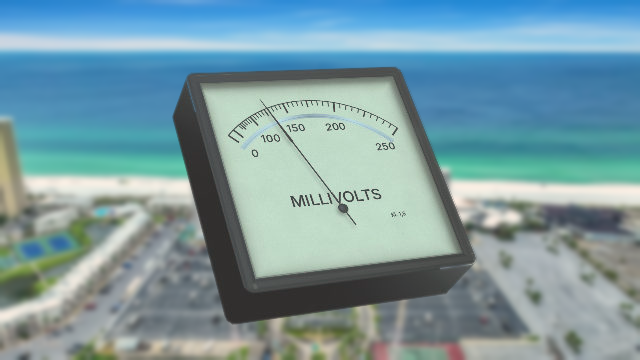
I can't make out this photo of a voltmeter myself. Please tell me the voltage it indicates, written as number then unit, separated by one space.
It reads 125 mV
